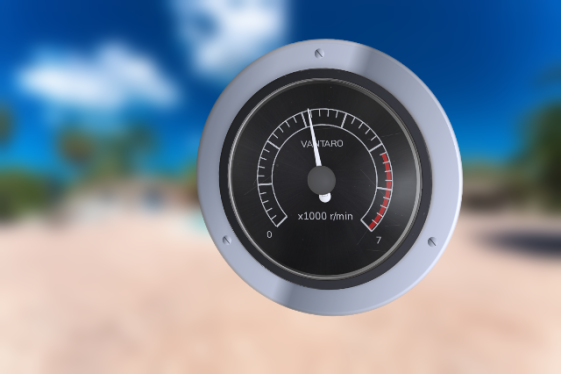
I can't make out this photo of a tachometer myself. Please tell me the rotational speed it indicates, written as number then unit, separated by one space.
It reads 3200 rpm
